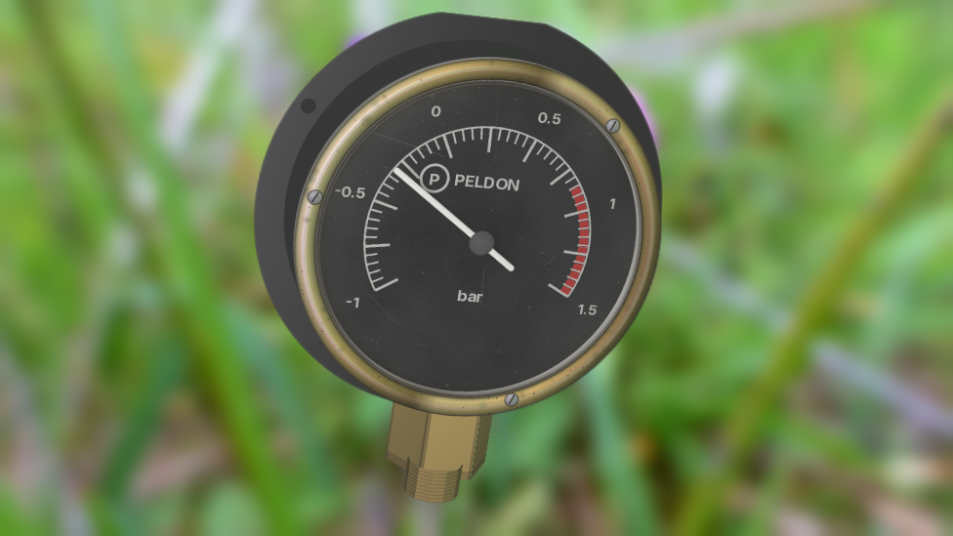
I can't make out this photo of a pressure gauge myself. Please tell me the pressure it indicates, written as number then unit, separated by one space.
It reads -0.3 bar
